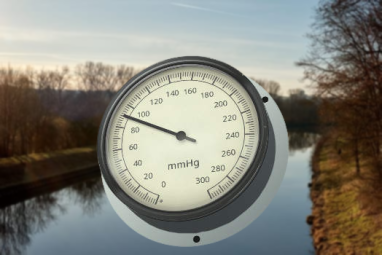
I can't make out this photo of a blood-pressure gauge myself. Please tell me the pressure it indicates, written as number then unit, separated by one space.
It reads 90 mmHg
